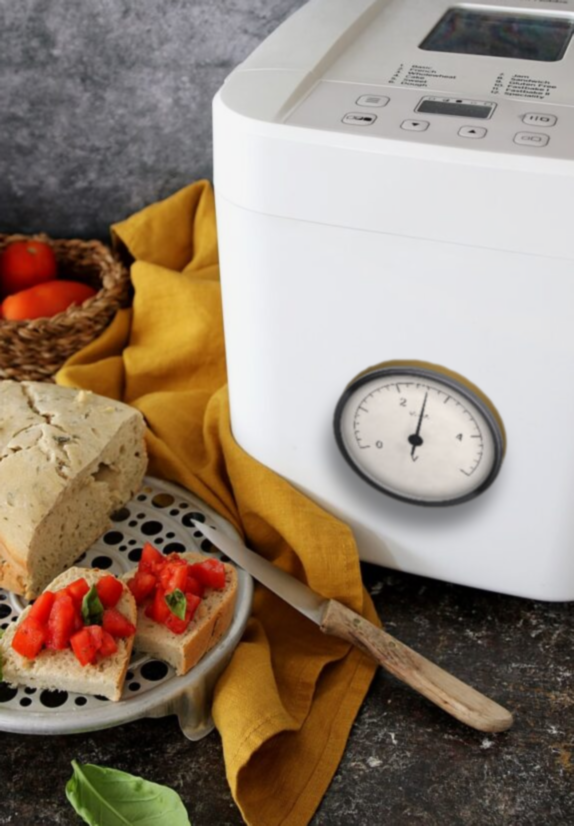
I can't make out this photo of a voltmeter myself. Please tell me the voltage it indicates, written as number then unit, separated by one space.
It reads 2.6 V
